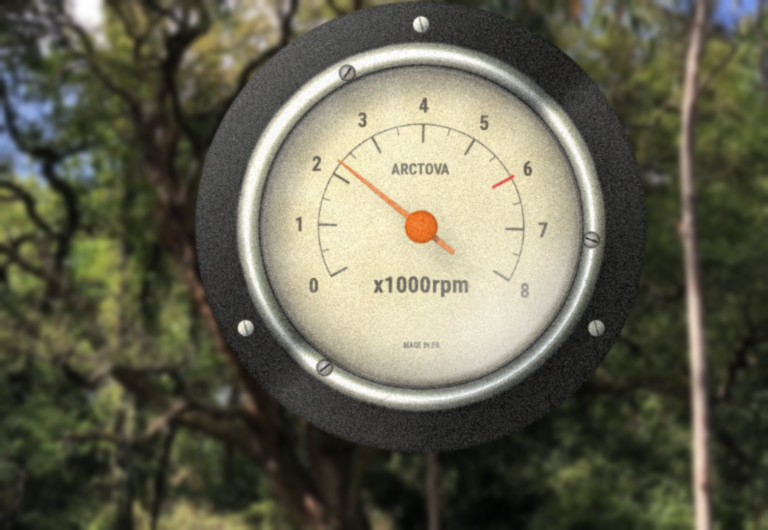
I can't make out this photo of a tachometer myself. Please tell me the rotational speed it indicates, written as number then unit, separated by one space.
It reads 2250 rpm
